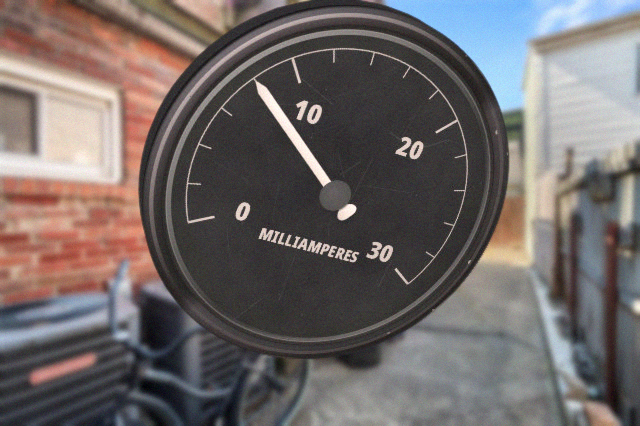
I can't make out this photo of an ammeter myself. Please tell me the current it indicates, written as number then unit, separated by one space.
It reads 8 mA
